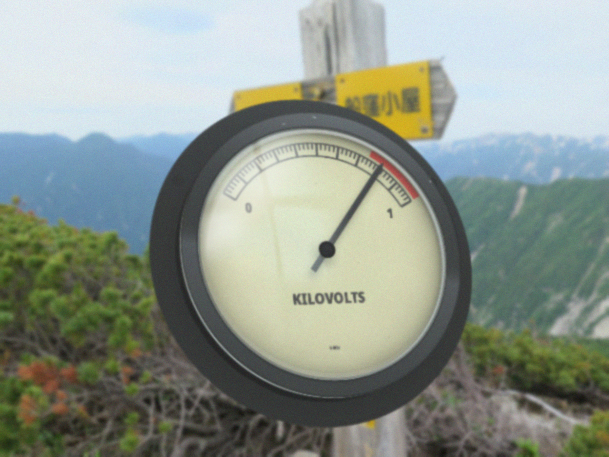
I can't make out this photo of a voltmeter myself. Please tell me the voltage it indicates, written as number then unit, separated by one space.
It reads 0.8 kV
